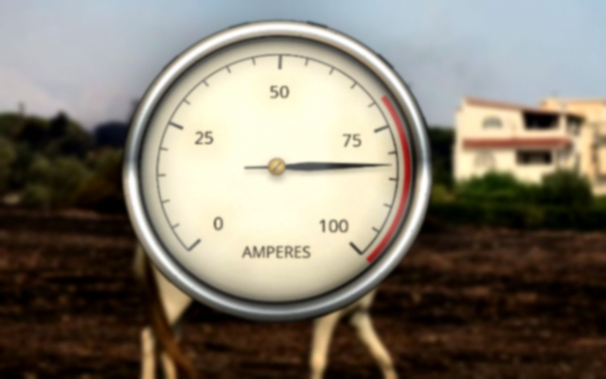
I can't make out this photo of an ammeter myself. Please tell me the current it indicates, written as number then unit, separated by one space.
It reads 82.5 A
